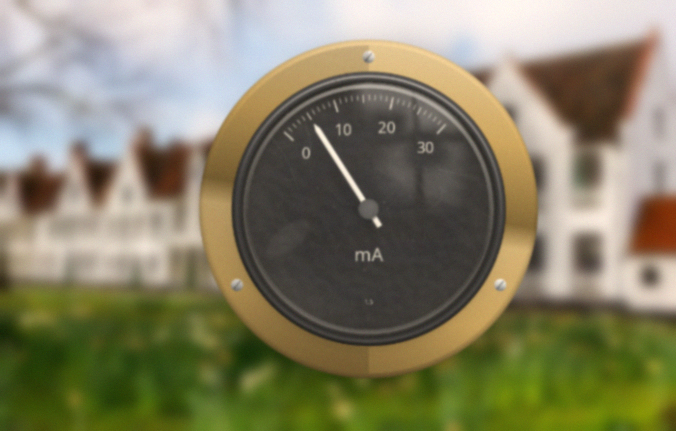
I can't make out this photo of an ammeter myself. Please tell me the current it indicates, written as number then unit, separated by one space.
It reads 5 mA
